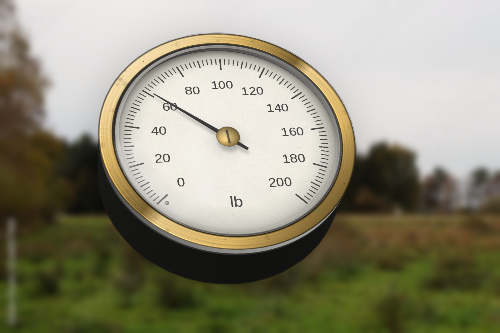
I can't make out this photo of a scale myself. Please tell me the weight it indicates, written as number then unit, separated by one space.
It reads 60 lb
